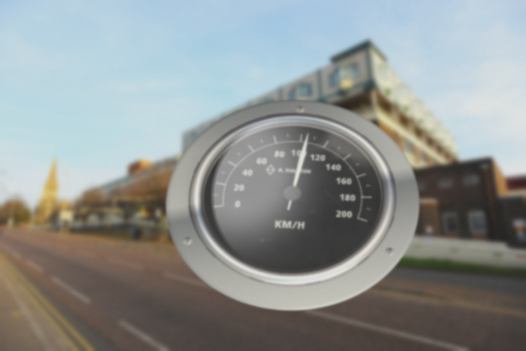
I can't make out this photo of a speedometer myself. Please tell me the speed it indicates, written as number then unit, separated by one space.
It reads 105 km/h
